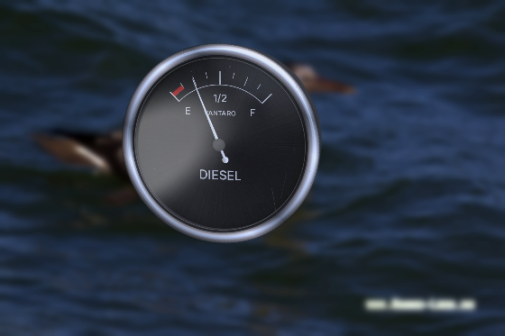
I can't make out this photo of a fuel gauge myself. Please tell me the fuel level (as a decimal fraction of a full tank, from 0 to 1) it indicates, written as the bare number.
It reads 0.25
